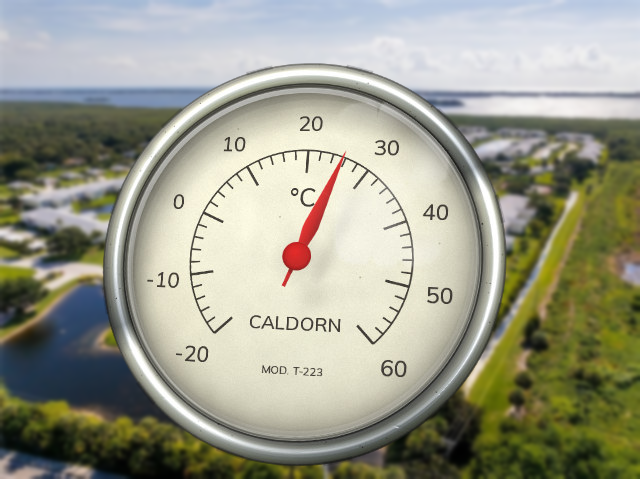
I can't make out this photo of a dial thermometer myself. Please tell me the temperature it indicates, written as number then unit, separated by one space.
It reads 26 °C
